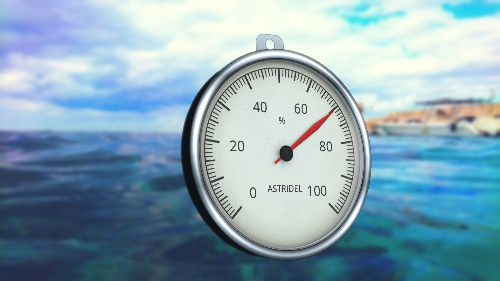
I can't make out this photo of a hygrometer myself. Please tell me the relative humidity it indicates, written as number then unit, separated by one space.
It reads 70 %
